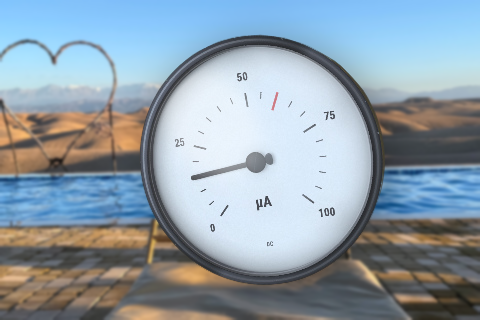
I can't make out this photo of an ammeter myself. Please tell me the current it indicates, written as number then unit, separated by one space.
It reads 15 µA
